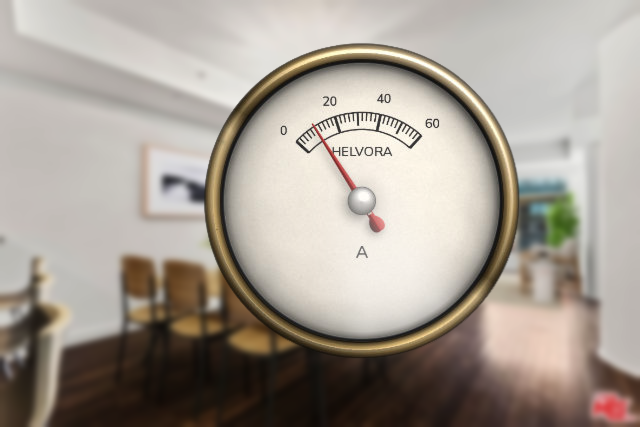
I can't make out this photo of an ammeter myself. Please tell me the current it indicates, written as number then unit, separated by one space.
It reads 10 A
